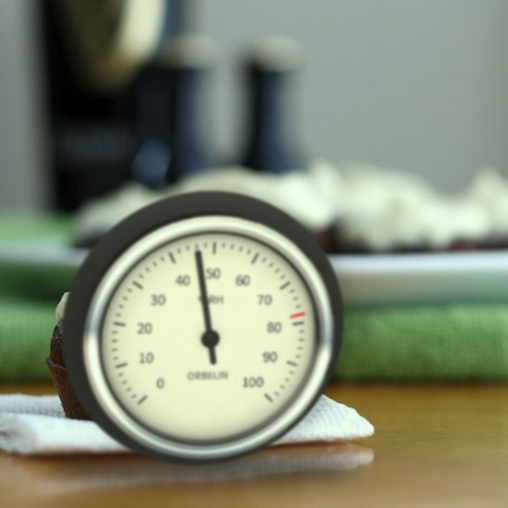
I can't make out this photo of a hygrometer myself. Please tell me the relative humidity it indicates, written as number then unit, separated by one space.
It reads 46 %
